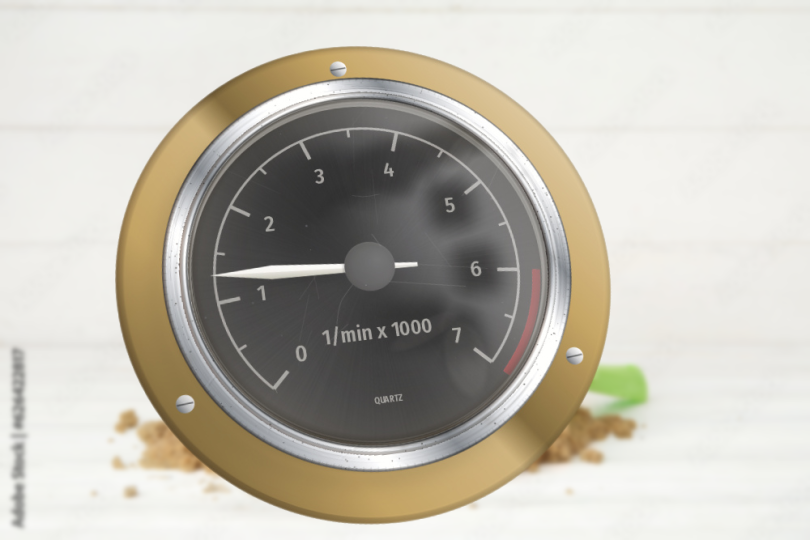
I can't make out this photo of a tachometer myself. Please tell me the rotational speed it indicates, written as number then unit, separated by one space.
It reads 1250 rpm
